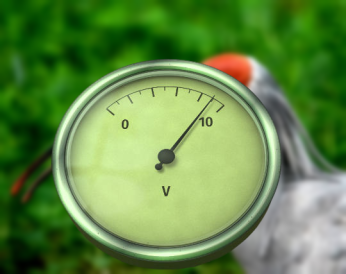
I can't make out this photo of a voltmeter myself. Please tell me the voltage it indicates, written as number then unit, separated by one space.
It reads 9 V
